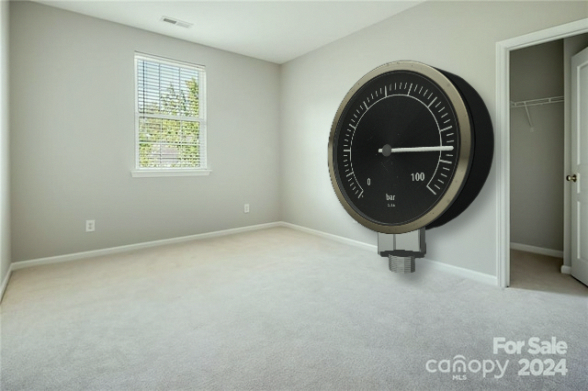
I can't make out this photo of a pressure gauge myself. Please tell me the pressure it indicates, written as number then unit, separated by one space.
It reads 86 bar
